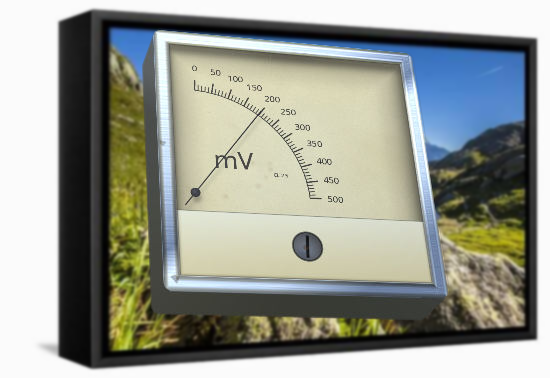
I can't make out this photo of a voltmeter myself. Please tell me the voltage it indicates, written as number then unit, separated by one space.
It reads 200 mV
